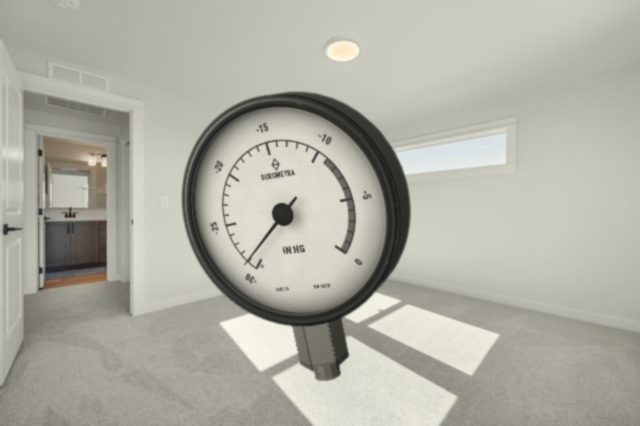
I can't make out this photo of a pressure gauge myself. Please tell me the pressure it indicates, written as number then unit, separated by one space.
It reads -29 inHg
